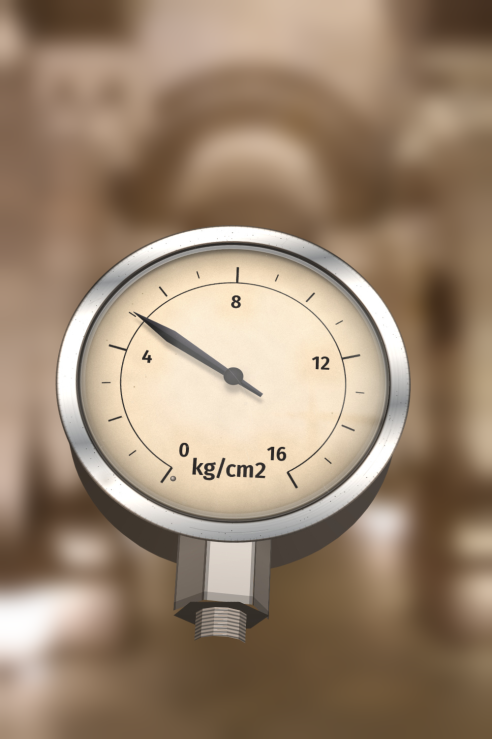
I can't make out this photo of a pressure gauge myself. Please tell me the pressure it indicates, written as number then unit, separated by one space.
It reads 5 kg/cm²
